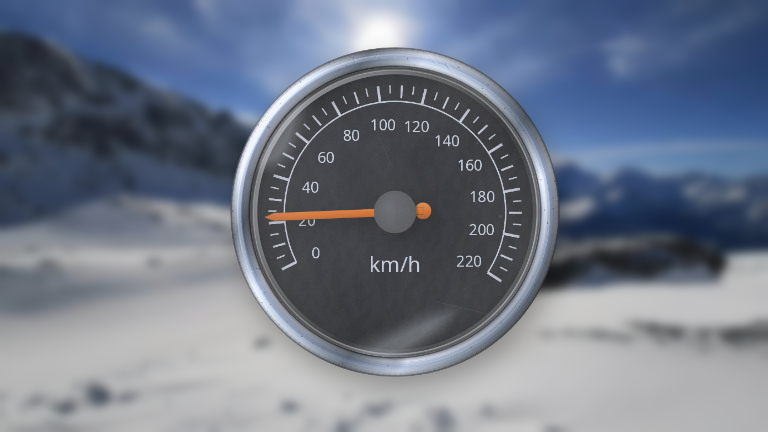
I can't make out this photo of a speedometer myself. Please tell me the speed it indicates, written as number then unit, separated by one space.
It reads 22.5 km/h
